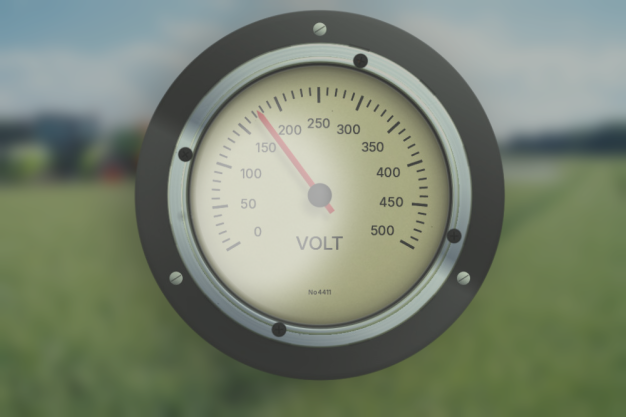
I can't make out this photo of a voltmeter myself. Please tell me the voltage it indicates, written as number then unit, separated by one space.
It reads 175 V
